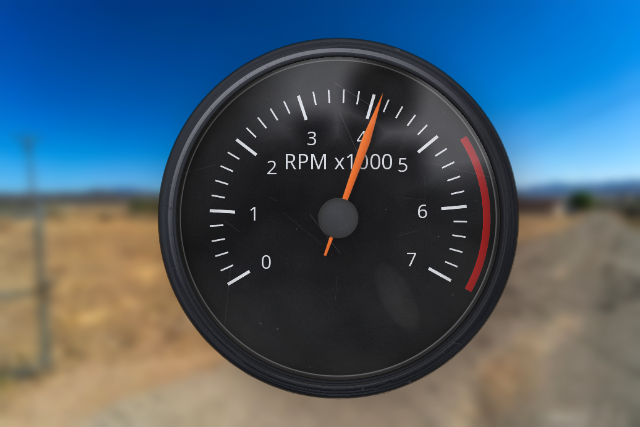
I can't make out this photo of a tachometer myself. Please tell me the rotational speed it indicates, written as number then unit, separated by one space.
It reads 4100 rpm
